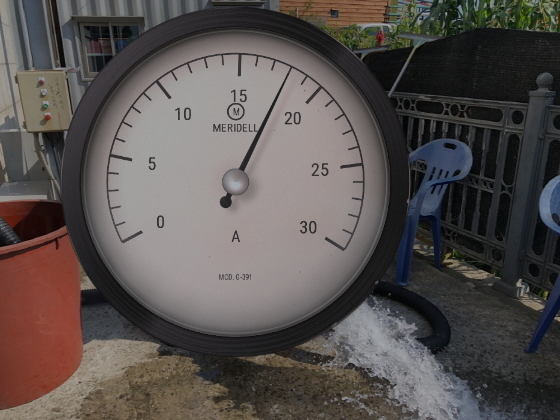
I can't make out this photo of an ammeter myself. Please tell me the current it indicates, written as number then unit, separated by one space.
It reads 18 A
